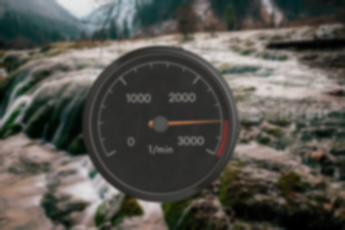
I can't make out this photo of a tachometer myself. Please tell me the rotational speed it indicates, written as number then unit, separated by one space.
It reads 2600 rpm
